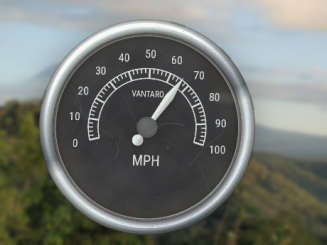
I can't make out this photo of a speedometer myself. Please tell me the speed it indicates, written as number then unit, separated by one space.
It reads 66 mph
